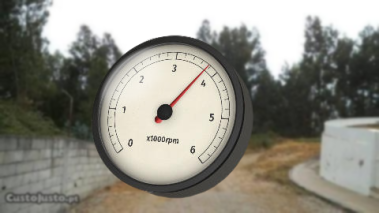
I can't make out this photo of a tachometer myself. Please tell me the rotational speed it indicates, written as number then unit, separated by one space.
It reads 3800 rpm
